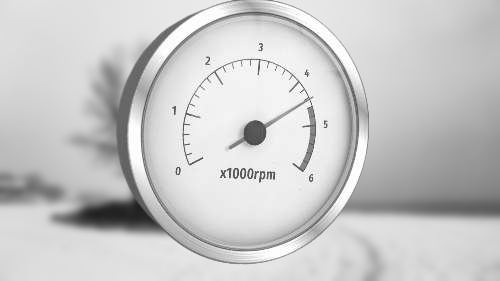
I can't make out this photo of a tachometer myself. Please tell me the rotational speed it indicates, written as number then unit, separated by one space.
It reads 4400 rpm
